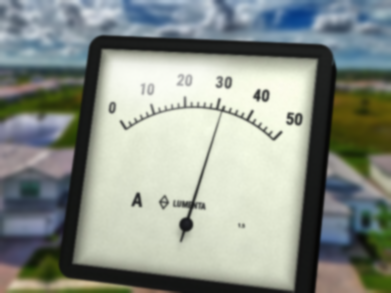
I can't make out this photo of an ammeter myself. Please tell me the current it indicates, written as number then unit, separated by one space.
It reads 32 A
